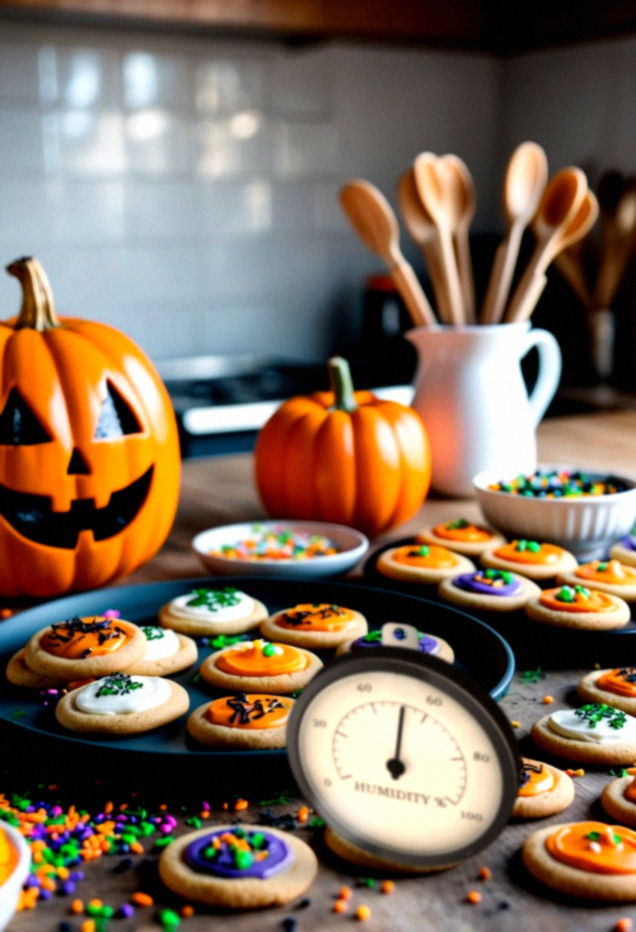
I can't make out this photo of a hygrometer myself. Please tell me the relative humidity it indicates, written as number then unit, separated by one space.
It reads 52 %
